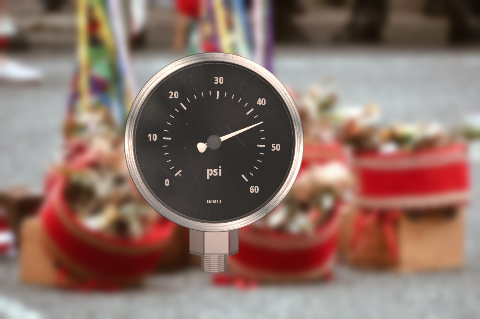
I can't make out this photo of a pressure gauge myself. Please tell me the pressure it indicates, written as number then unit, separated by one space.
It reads 44 psi
